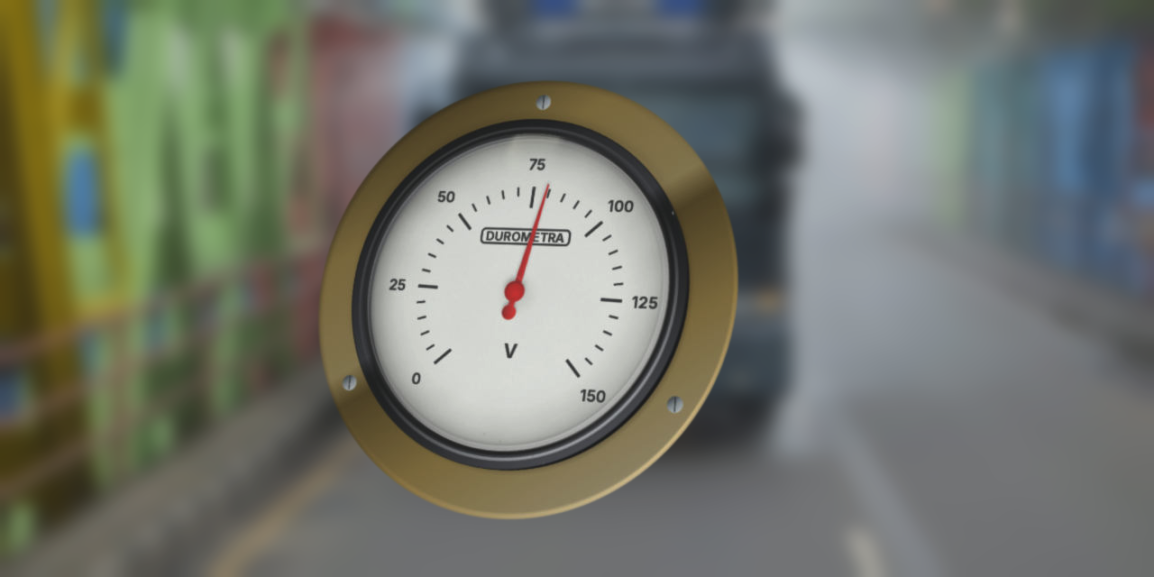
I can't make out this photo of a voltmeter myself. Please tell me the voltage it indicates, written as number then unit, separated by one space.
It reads 80 V
